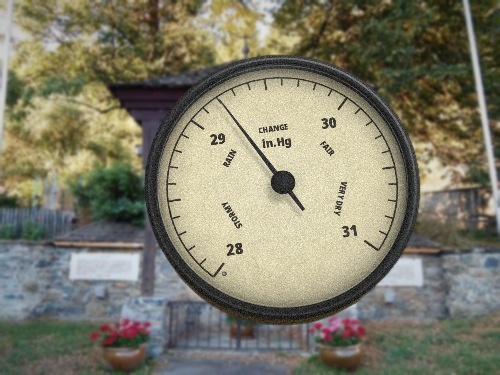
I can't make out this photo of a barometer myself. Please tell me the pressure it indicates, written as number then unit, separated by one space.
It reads 29.2 inHg
